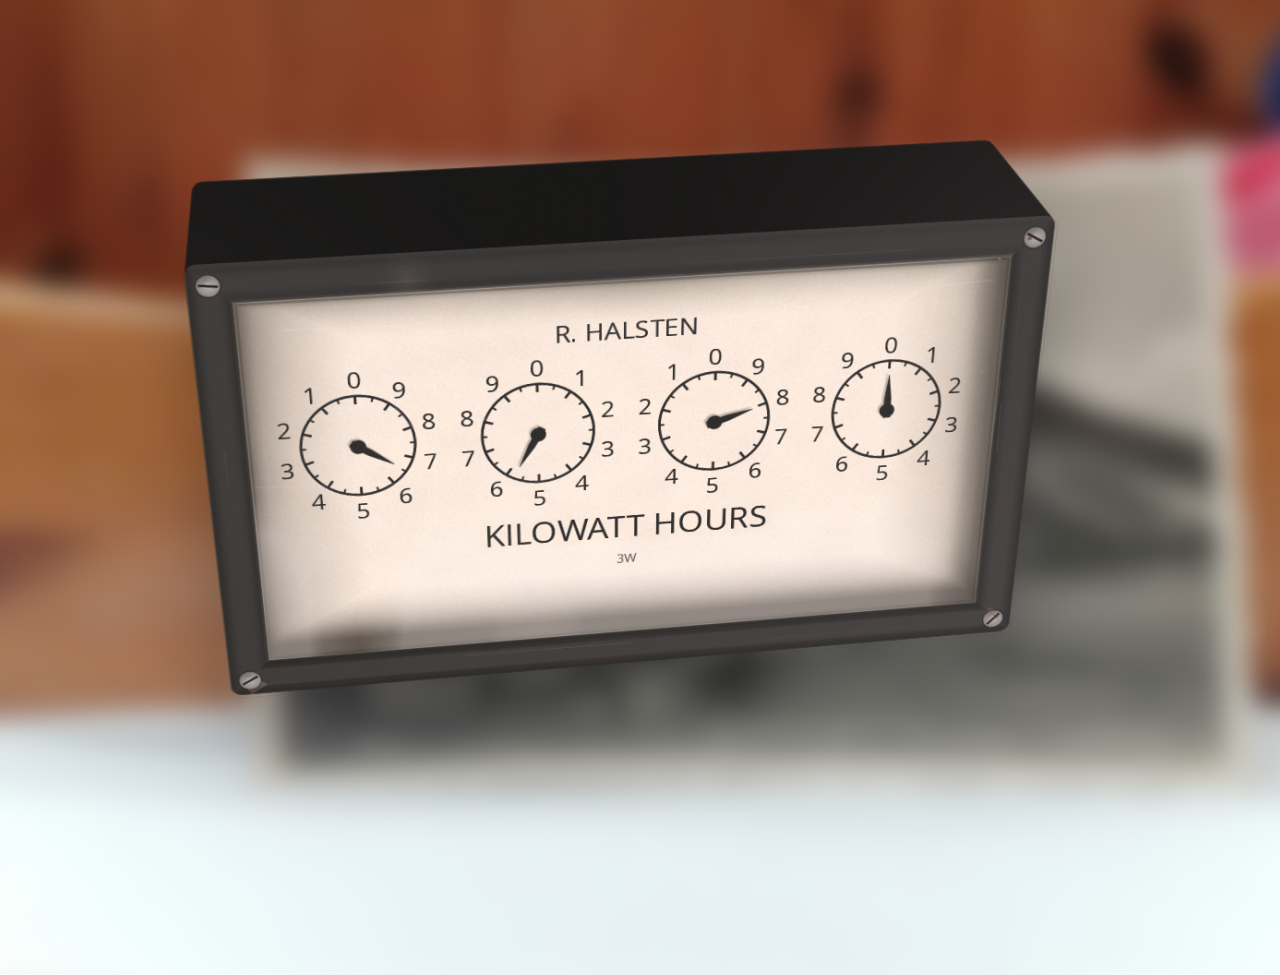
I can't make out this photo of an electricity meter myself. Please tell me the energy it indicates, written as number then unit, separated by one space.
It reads 6580 kWh
